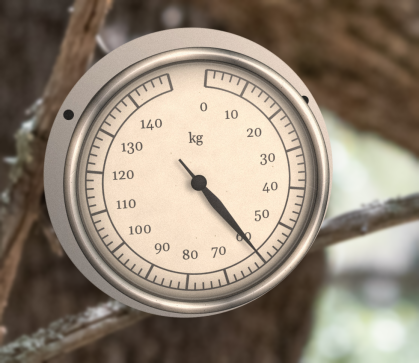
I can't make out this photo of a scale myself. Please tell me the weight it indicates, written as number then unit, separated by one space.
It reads 60 kg
